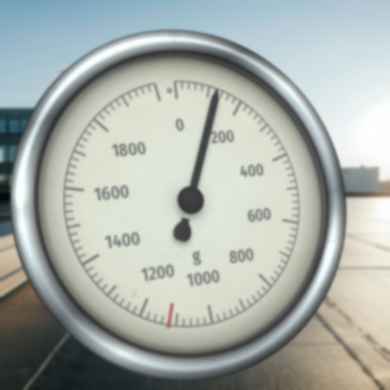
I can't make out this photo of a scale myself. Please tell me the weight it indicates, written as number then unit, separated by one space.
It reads 120 g
